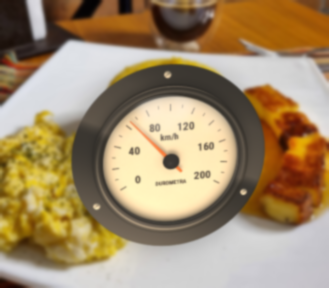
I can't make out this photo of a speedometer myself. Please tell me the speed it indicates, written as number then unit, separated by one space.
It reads 65 km/h
